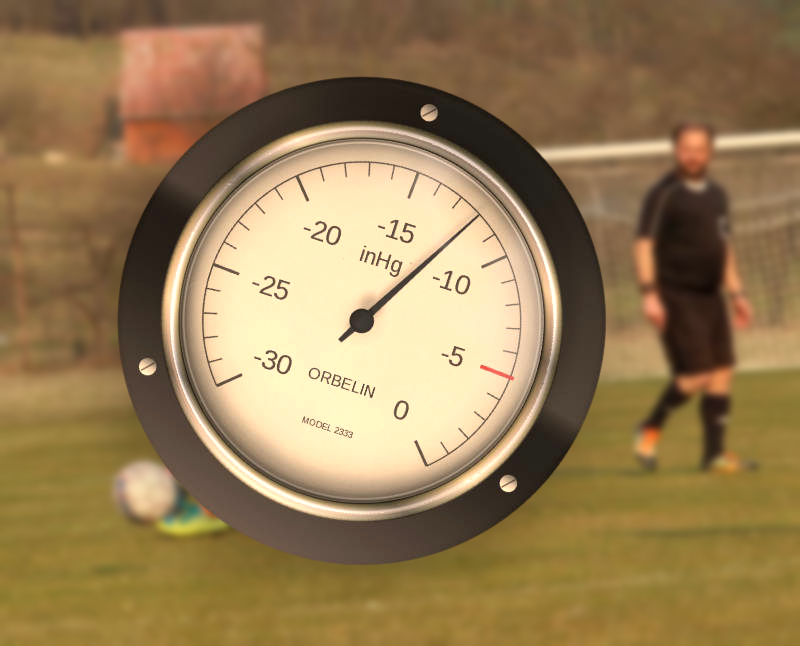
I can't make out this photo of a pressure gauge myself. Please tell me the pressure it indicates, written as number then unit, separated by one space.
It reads -12 inHg
